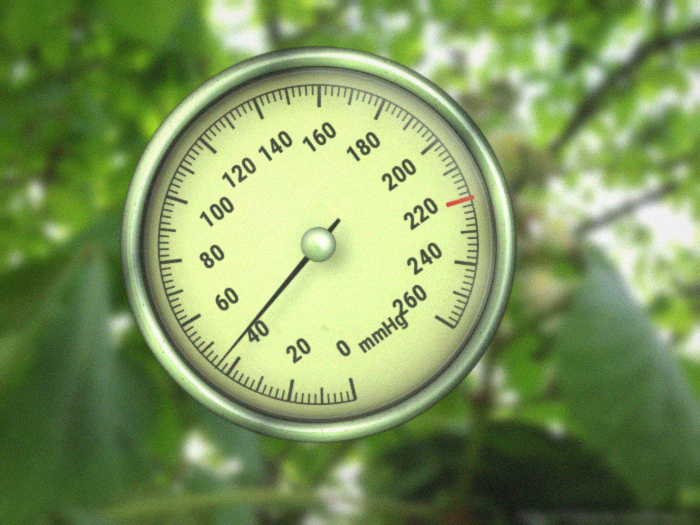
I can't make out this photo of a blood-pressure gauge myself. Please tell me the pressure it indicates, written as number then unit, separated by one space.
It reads 44 mmHg
